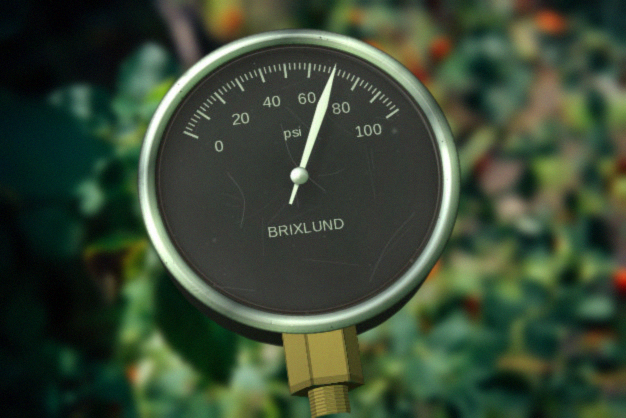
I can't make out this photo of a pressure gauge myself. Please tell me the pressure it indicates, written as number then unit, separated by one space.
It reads 70 psi
